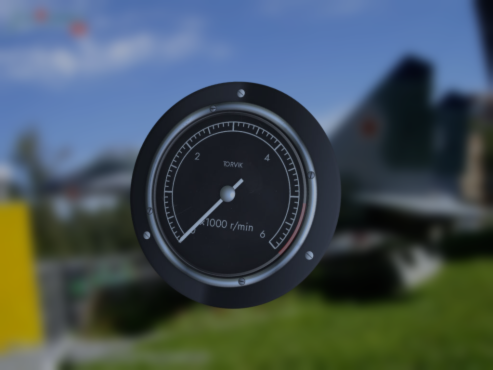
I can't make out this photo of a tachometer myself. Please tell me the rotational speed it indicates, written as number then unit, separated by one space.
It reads 0 rpm
